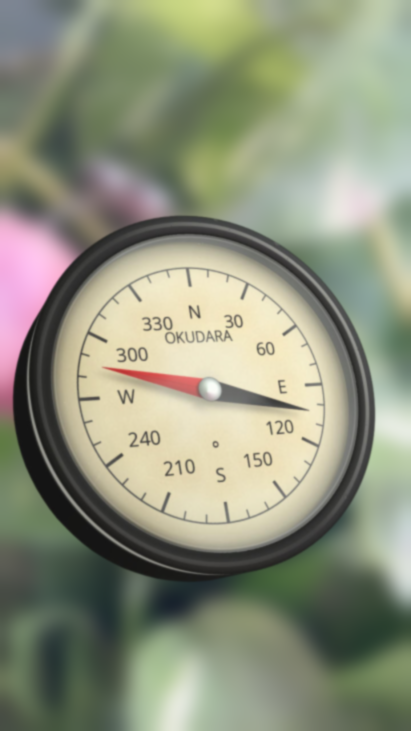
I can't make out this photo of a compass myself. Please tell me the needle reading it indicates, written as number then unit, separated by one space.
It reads 285 °
